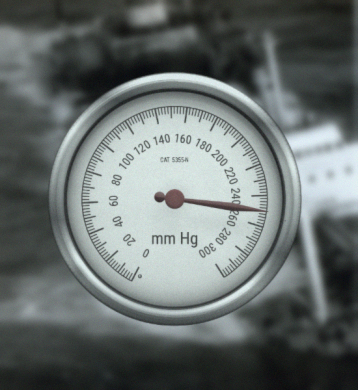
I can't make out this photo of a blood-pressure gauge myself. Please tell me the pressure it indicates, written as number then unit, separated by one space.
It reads 250 mmHg
